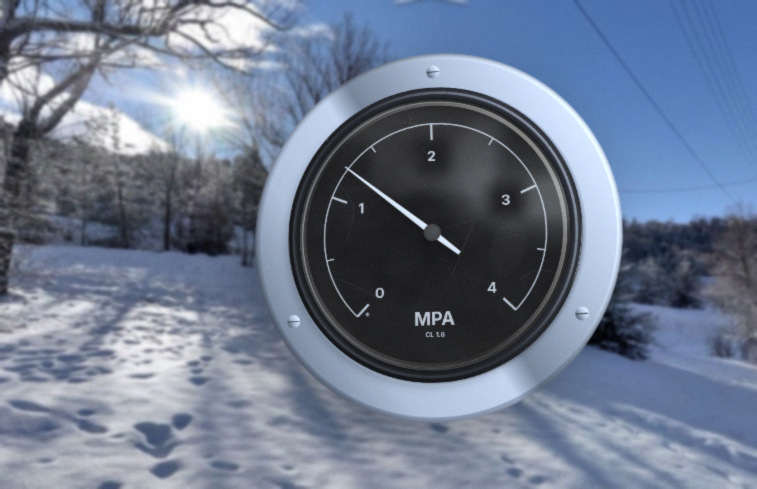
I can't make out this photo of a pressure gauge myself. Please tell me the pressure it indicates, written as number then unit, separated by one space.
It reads 1.25 MPa
